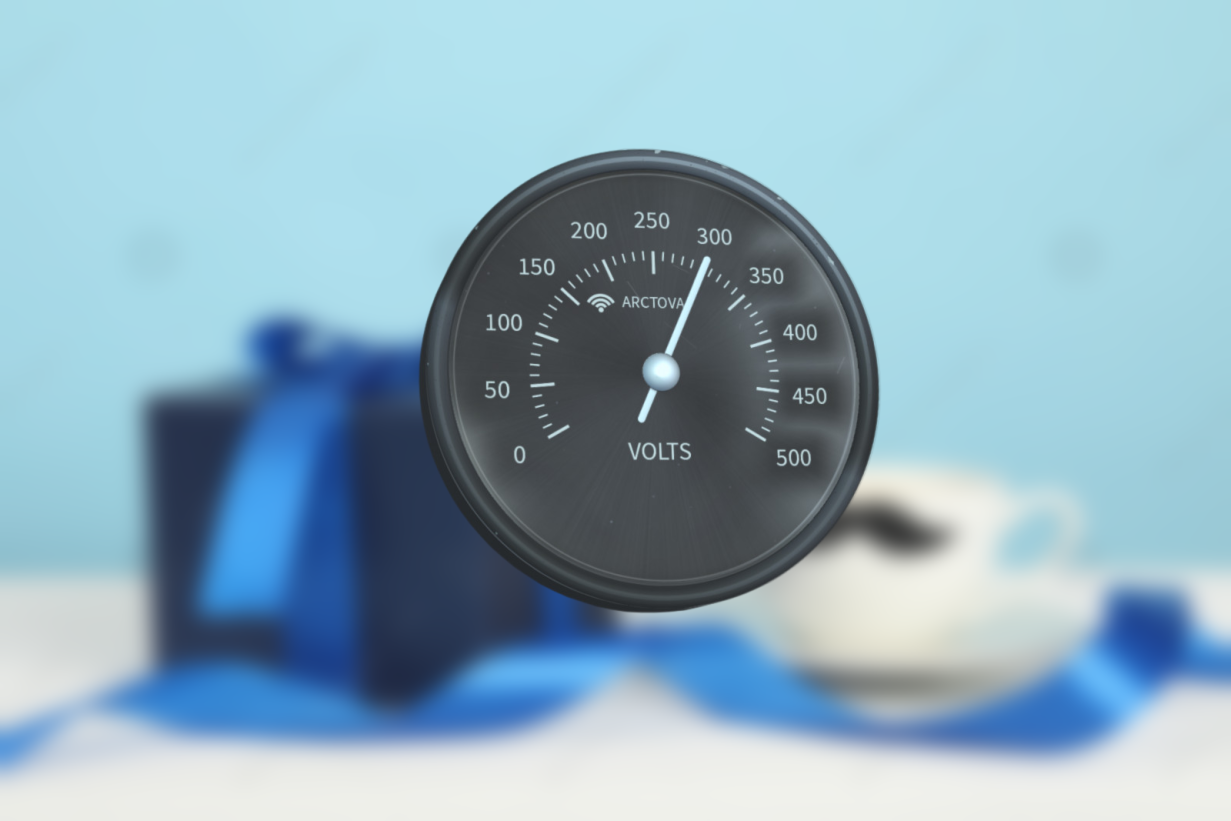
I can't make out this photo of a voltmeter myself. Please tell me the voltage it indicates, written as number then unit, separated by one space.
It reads 300 V
